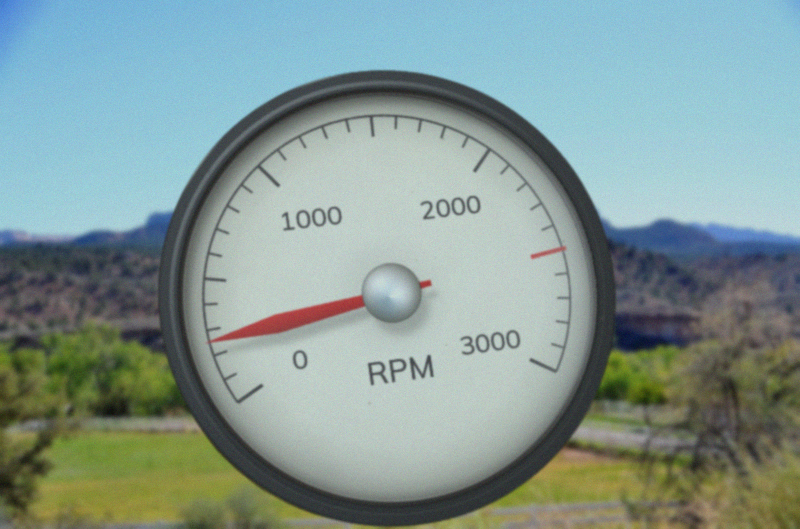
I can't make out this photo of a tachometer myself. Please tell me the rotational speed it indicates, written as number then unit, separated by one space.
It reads 250 rpm
